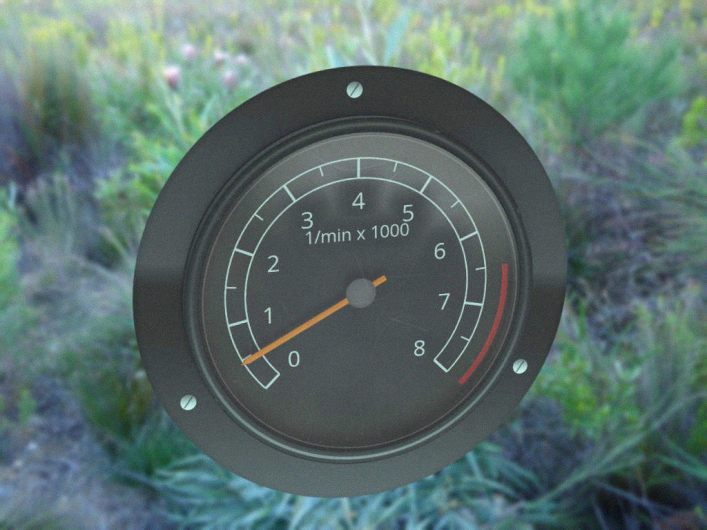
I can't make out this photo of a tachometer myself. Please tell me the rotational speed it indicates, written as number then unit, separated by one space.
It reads 500 rpm
